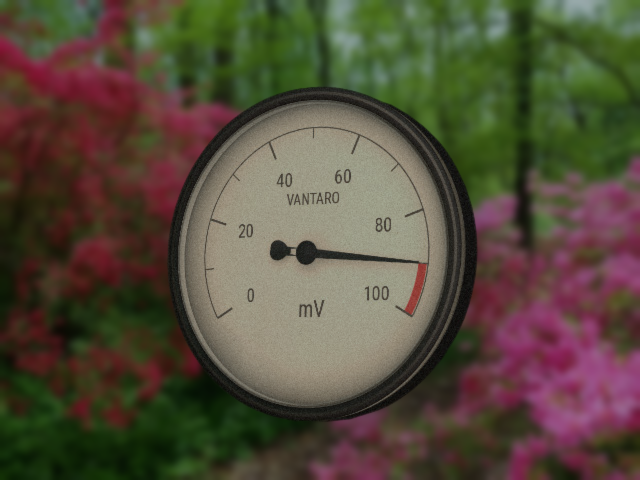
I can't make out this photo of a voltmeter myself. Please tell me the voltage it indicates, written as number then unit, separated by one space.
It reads 90 mV
